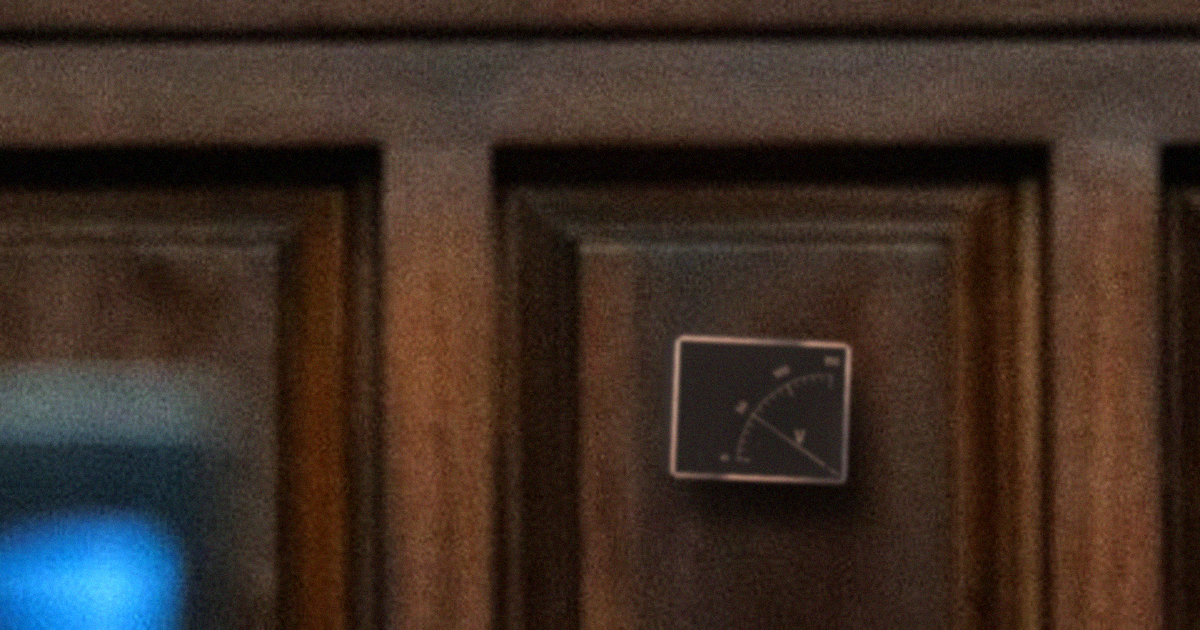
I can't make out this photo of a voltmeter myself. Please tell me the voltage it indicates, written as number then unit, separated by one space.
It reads 50 V
